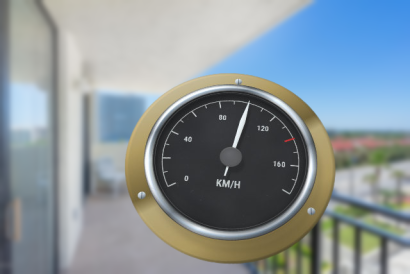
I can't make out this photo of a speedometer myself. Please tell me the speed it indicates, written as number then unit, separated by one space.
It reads 100 km/h
